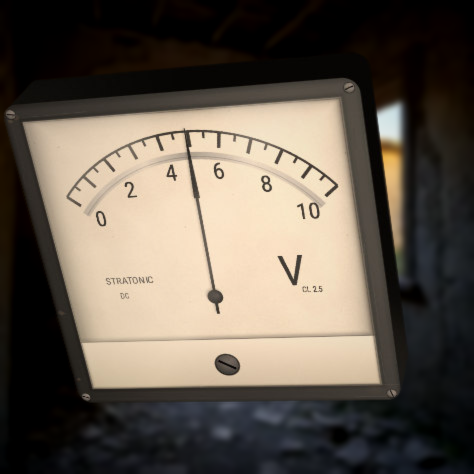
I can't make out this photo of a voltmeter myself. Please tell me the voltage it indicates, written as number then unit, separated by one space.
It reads 5 V
